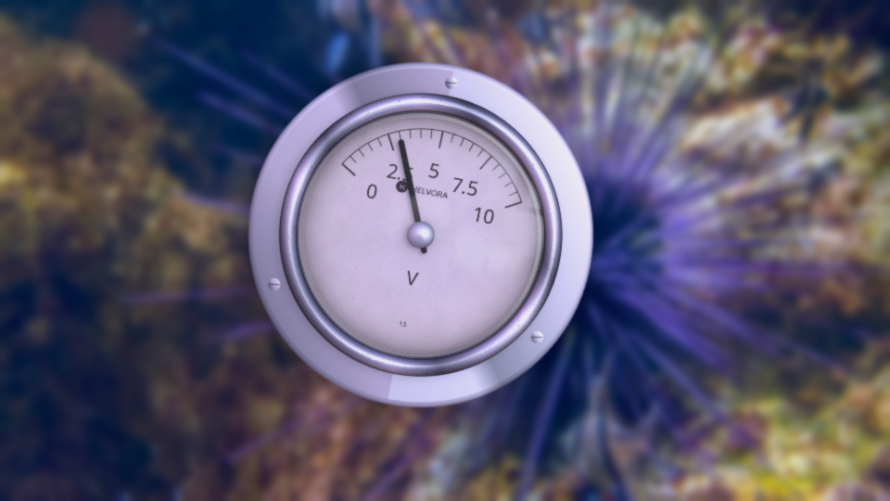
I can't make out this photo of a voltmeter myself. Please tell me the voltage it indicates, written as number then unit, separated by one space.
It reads 3 V
